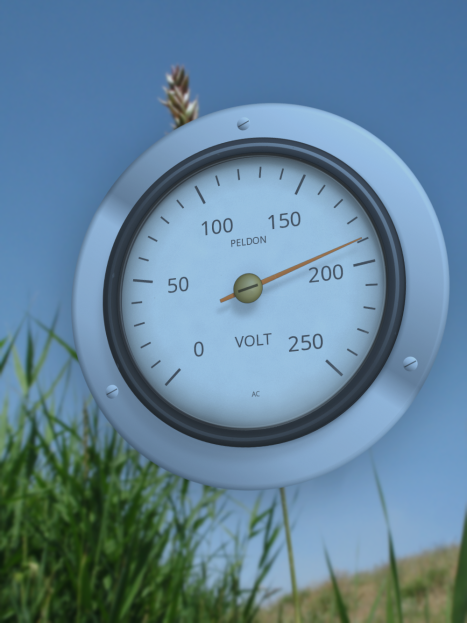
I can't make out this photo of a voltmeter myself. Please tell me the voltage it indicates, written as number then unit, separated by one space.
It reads 190 V
